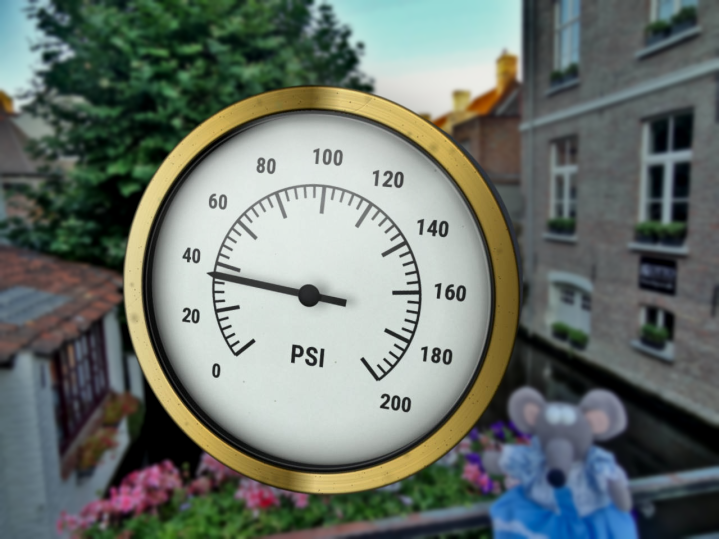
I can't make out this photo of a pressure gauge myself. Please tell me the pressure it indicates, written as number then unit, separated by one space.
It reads 36 psi
